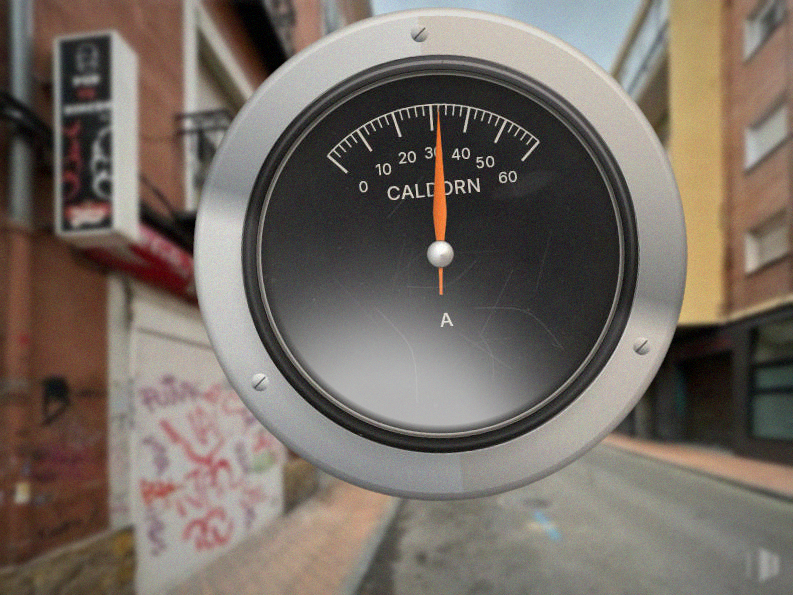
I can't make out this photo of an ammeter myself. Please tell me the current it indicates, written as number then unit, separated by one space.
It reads 32 A
